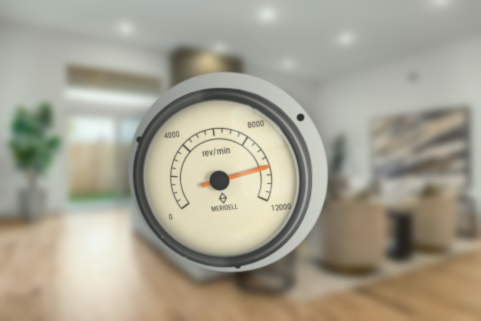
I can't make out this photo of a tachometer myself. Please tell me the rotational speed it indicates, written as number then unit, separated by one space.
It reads 10000 rpm
